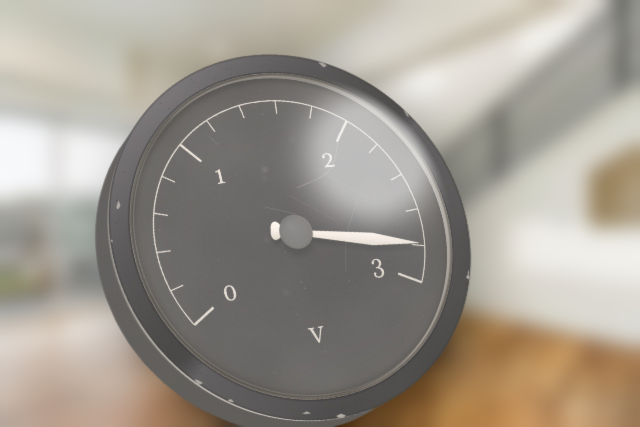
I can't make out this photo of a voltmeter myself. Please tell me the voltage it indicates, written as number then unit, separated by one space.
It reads 2.8 V
